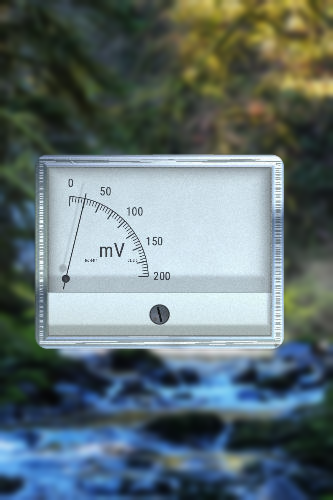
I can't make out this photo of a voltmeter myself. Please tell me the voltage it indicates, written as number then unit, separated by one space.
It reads 25 mV
